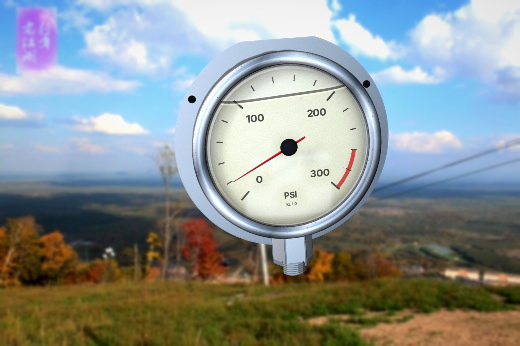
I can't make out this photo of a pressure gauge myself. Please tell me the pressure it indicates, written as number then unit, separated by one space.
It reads 20 psi
